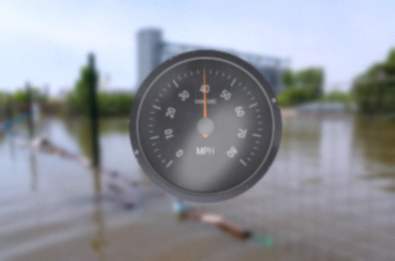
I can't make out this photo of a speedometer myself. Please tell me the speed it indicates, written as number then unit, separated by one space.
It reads 40 mph
